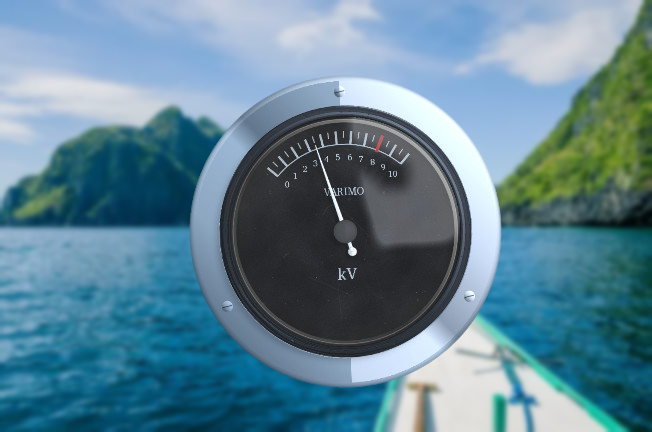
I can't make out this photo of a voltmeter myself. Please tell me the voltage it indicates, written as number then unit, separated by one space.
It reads 3.5 kV
